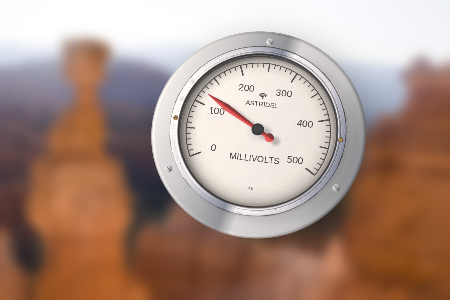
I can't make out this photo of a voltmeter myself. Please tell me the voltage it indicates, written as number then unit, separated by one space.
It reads 120 mV
